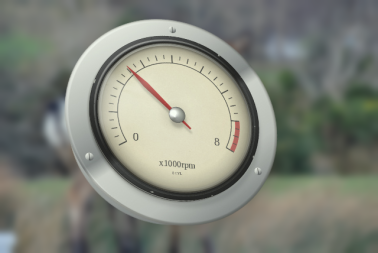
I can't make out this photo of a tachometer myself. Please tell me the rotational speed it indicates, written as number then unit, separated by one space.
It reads 2500 rpm
